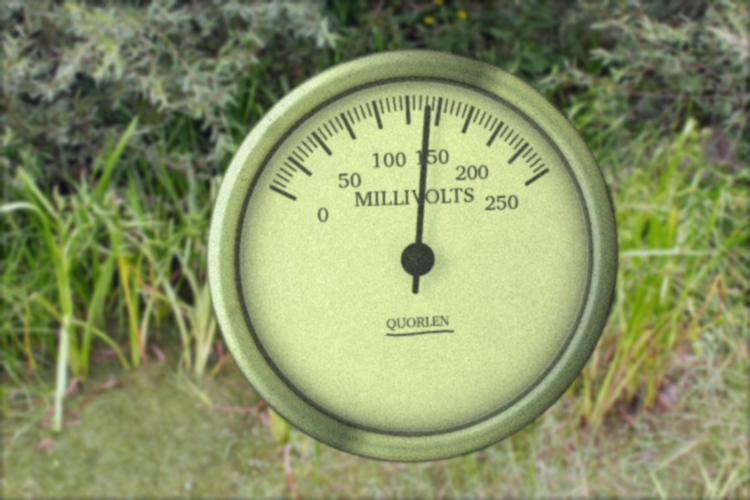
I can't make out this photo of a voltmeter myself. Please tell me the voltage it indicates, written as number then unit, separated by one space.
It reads 140 mV
